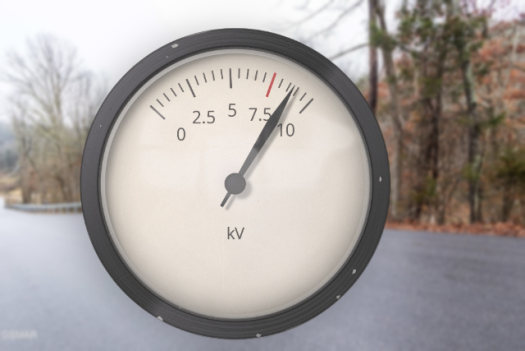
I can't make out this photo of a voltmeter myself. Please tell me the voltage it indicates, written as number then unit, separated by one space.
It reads 8.75 kV
